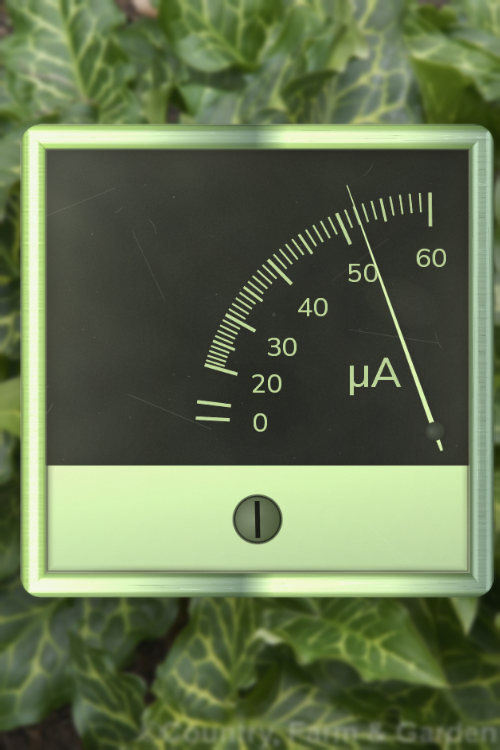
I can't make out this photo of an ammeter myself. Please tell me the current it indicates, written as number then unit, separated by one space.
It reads 52 µA
